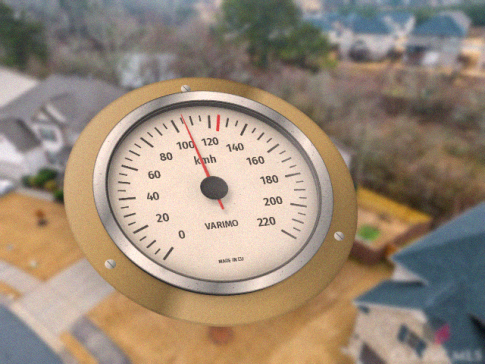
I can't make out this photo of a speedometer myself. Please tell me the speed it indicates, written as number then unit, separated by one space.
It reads 105 km/h
